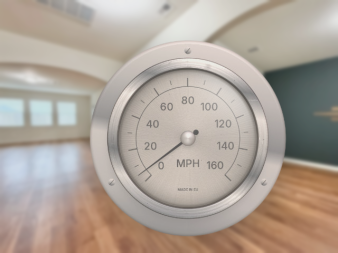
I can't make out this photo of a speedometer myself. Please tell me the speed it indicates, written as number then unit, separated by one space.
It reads 5 mph
